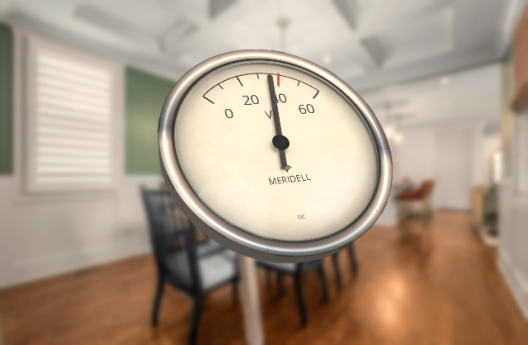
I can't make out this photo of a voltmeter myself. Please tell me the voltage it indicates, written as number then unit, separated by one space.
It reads 35 V
